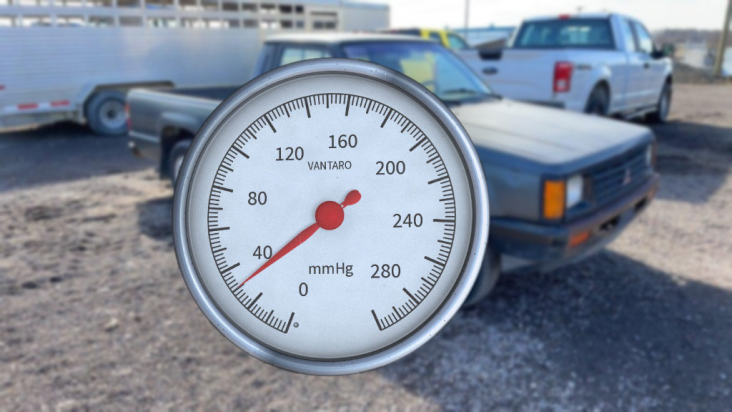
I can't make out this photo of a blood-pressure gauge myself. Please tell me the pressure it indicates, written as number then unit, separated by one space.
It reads 30 mmHg
